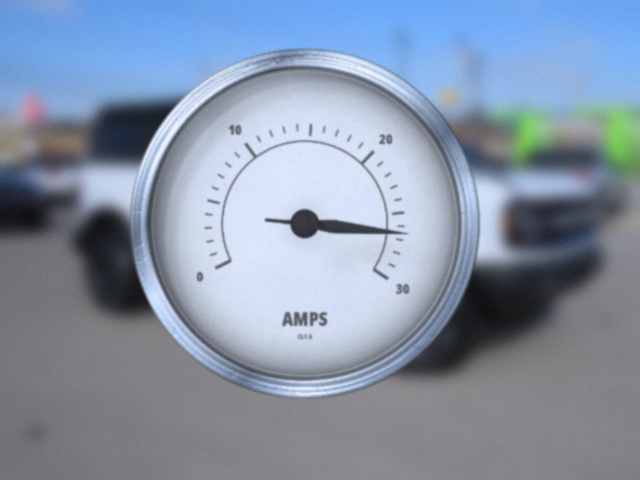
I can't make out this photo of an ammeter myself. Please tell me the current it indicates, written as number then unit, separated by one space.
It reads 26.5 A
